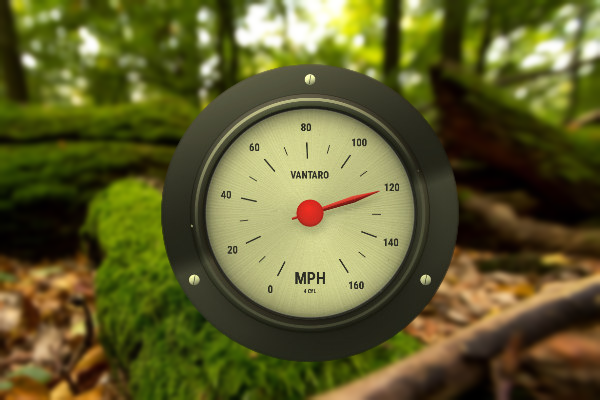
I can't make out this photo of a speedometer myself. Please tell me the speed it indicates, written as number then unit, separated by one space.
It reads 120 mph
